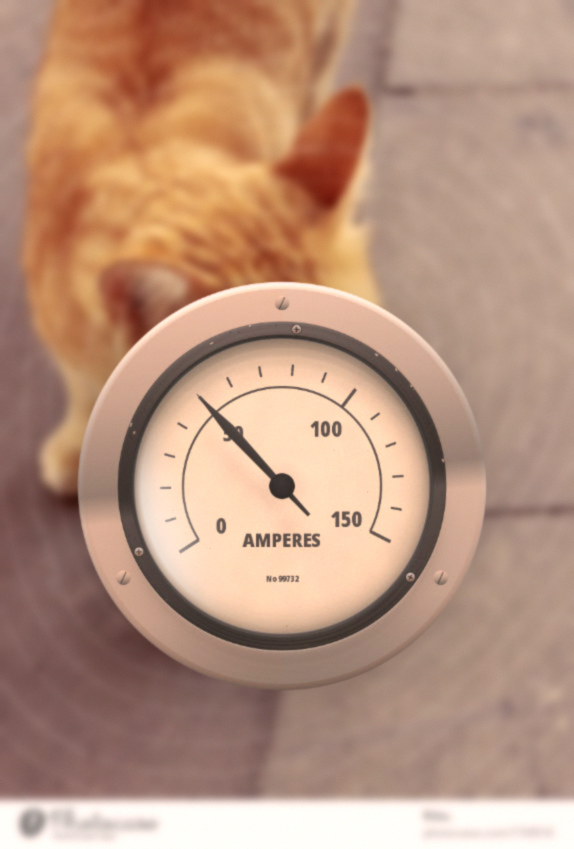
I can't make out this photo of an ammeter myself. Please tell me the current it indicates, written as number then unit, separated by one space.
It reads 50 A
